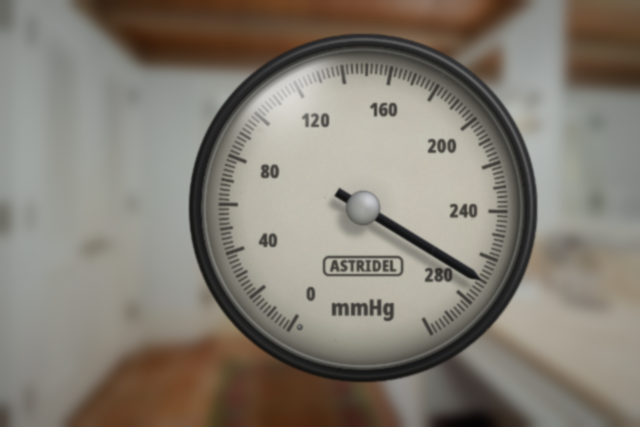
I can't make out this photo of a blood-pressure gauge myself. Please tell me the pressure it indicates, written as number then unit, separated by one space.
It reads 270 mmHg
